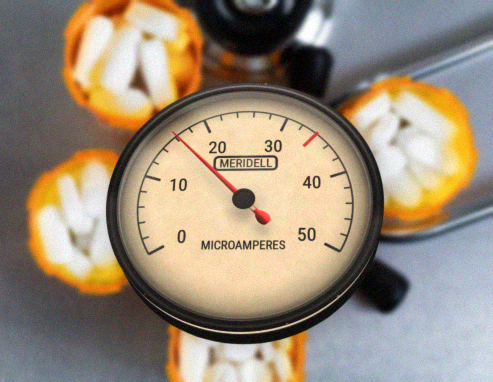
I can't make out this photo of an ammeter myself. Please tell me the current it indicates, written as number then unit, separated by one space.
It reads 16 µA
